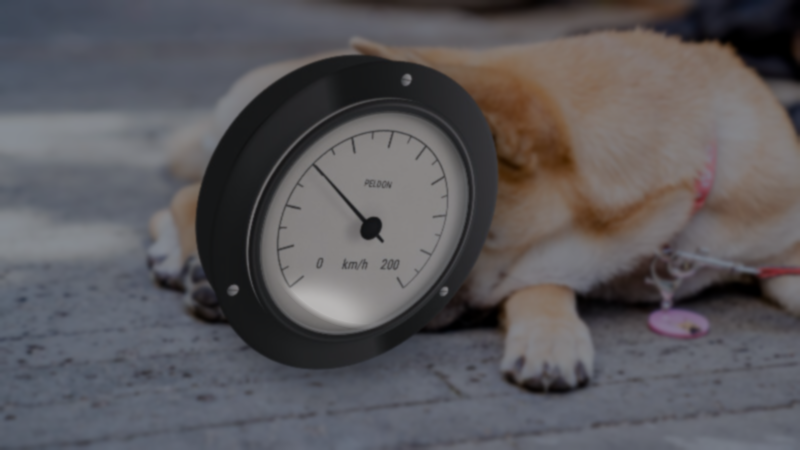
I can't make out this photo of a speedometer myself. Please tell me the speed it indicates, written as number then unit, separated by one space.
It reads 60 km/h
